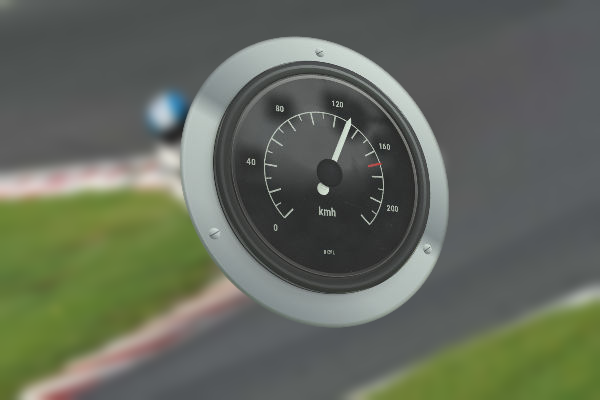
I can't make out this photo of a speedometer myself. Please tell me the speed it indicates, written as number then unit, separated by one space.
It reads 130 km/h
